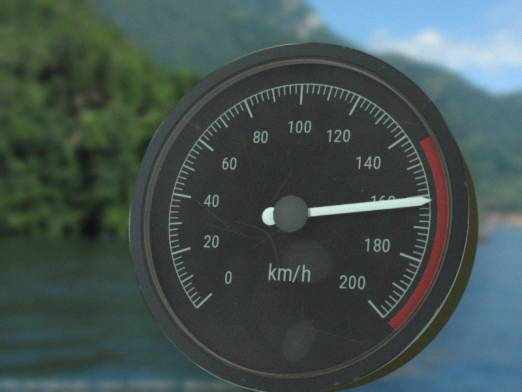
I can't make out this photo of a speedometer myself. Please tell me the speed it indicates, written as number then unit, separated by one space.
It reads 162 km/h
